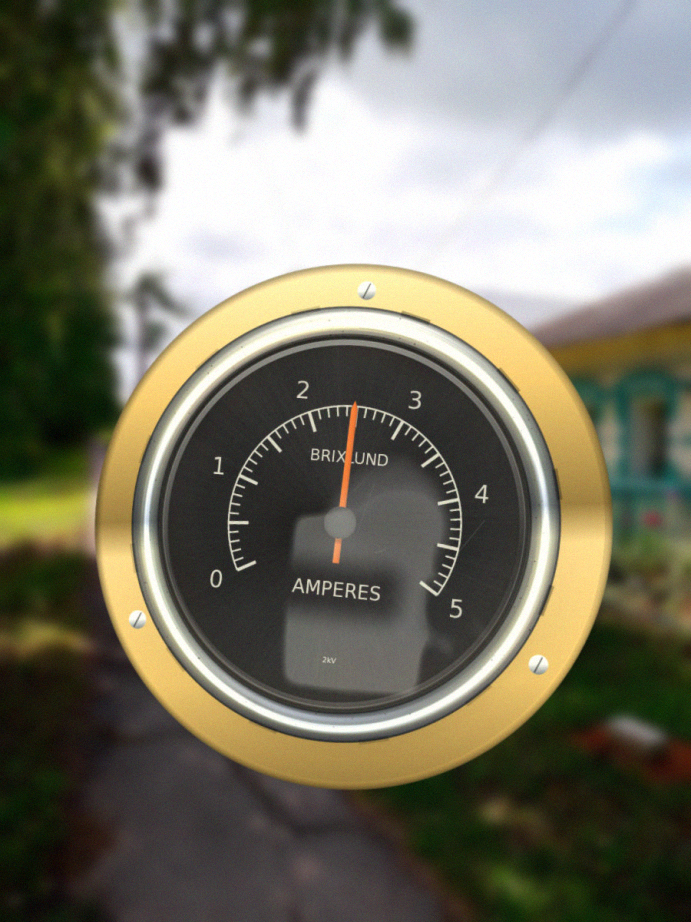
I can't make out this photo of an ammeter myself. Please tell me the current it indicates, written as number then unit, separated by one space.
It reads 2.5 A
